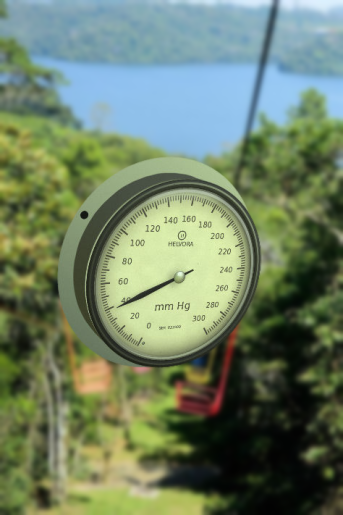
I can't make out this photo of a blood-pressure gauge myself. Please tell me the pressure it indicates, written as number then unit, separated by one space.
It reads 40 mmHg
